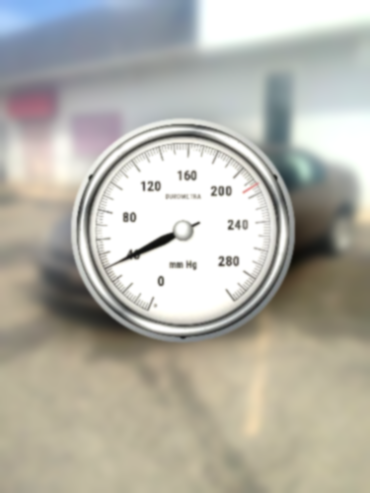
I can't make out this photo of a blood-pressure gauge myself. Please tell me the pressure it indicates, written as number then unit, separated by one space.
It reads 40 mmHg
